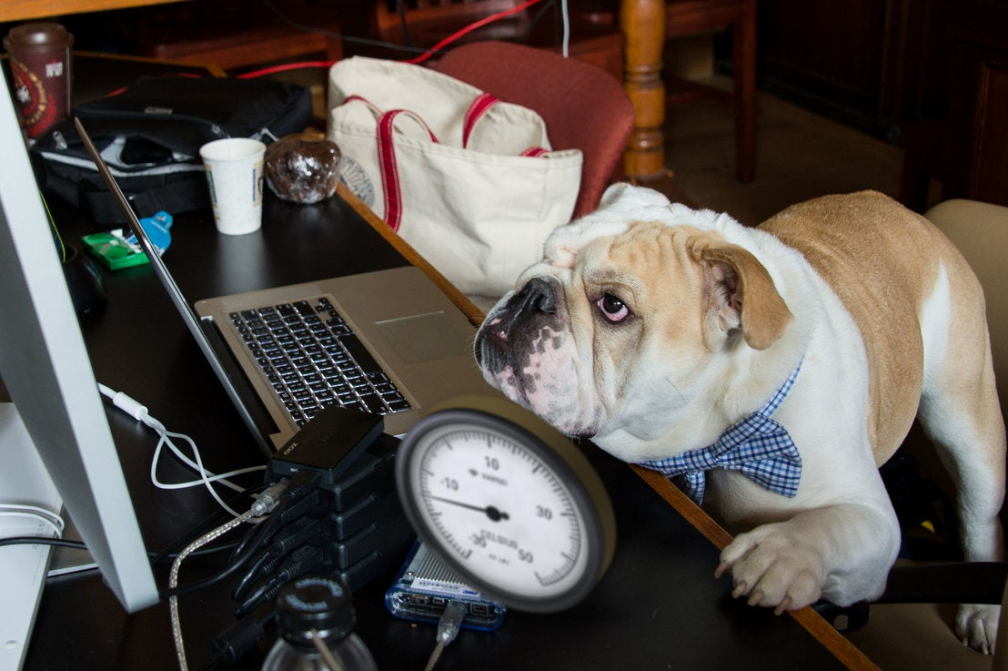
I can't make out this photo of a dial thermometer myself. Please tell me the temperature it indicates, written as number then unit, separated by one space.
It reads -15 °C
